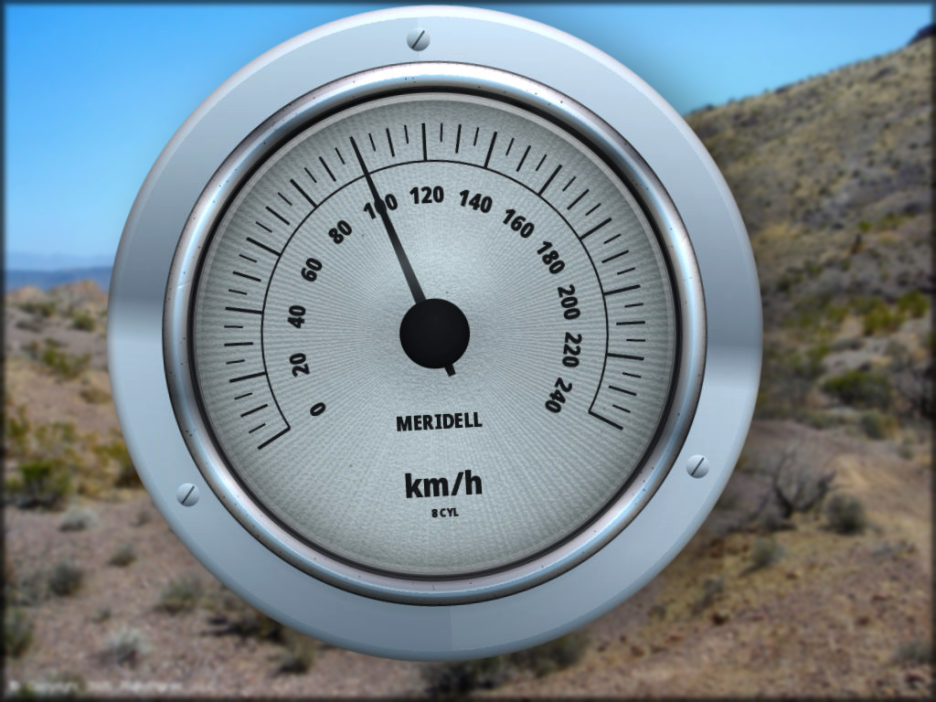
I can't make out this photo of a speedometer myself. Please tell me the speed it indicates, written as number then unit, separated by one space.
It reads 100 km/h
